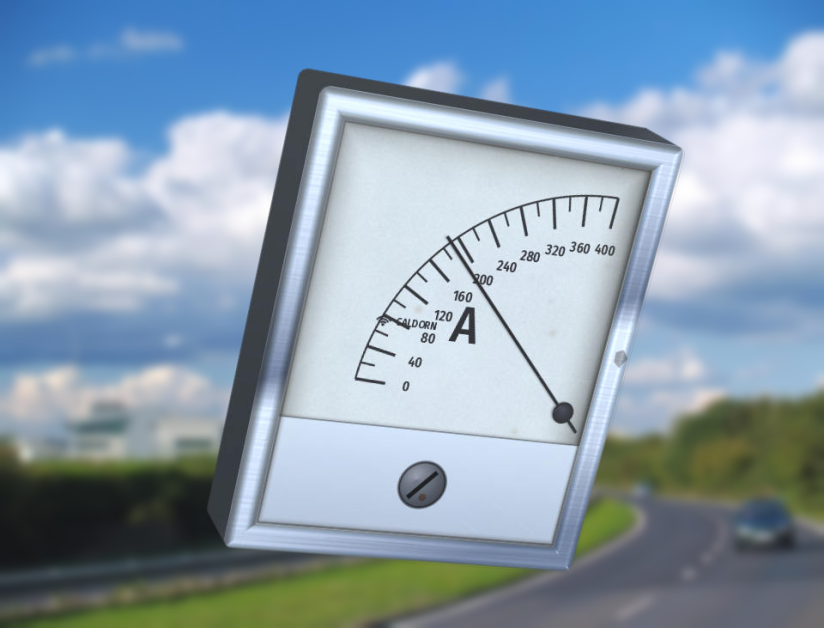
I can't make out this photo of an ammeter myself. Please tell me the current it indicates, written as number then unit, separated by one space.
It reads 190 A
